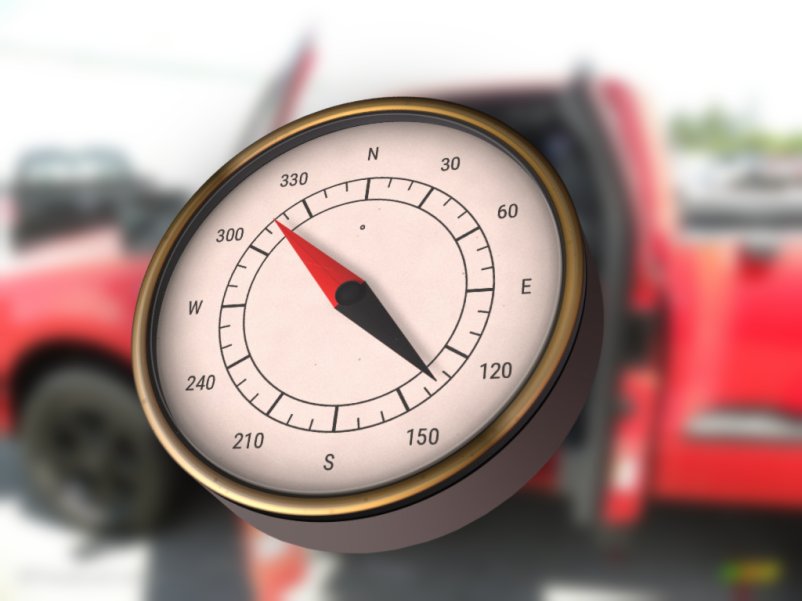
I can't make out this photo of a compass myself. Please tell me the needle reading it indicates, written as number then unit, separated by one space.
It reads 315 °
